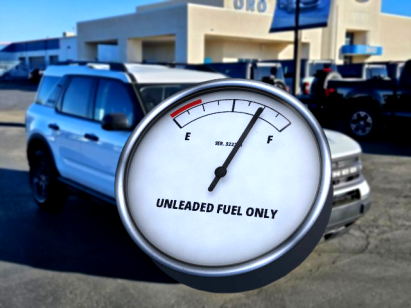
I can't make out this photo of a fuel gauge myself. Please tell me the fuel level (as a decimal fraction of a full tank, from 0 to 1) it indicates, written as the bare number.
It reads 0.75
